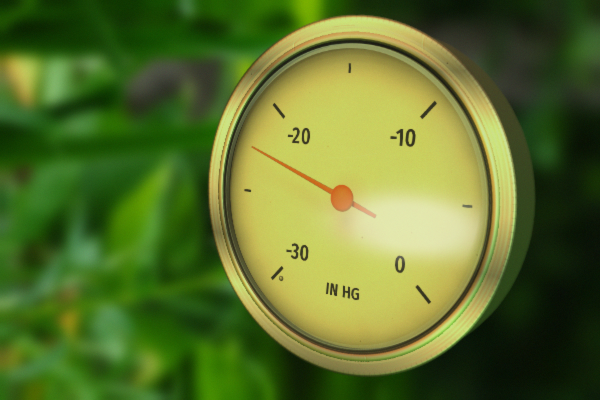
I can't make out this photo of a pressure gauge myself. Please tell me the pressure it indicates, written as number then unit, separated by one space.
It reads -22.5 inHg
